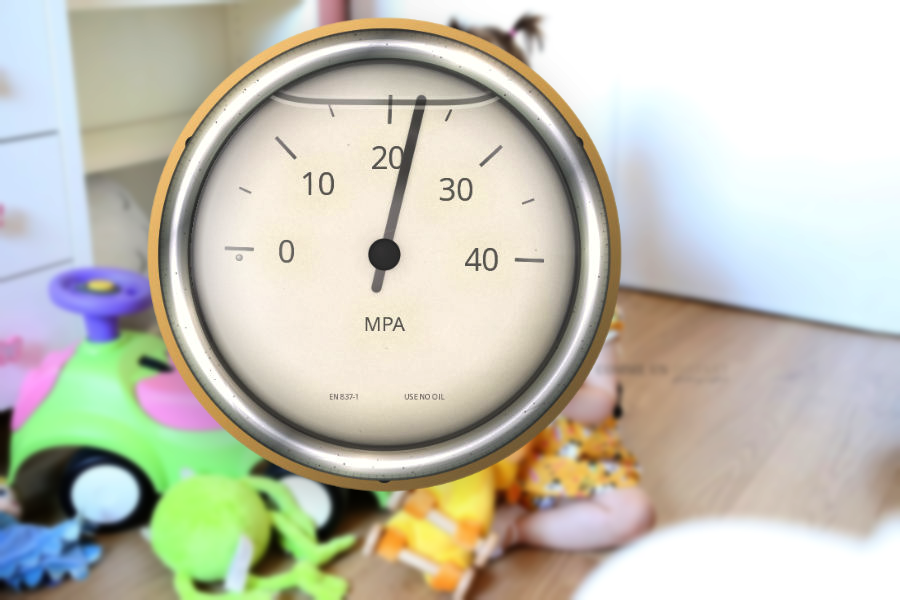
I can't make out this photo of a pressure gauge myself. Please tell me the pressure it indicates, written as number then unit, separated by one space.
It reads 22.5 MPa
